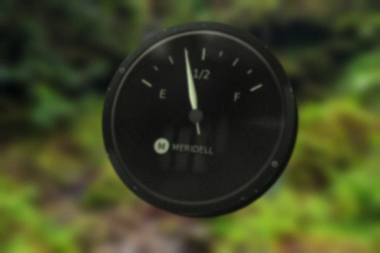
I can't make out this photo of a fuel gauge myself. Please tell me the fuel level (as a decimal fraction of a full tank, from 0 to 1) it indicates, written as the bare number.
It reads 0.375
